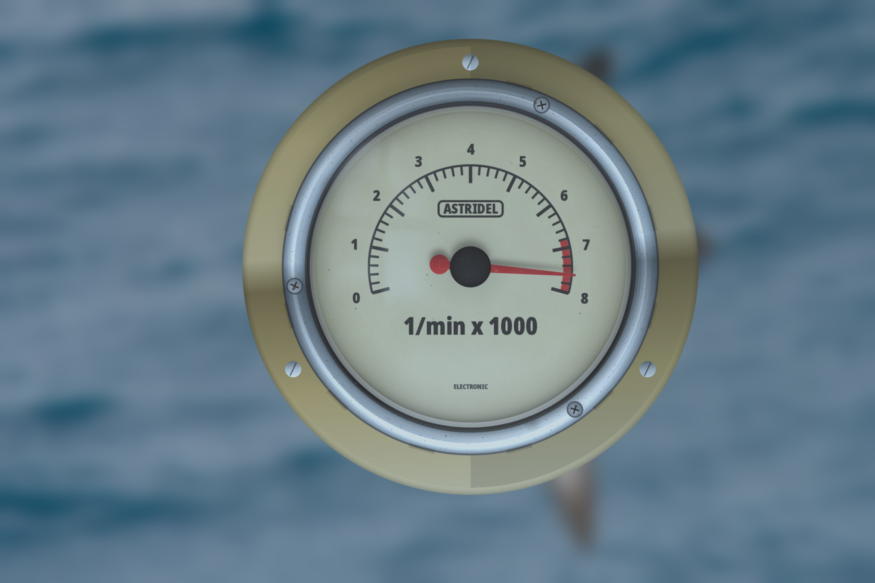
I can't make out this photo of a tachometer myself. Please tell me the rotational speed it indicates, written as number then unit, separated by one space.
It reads 7600 rpm
